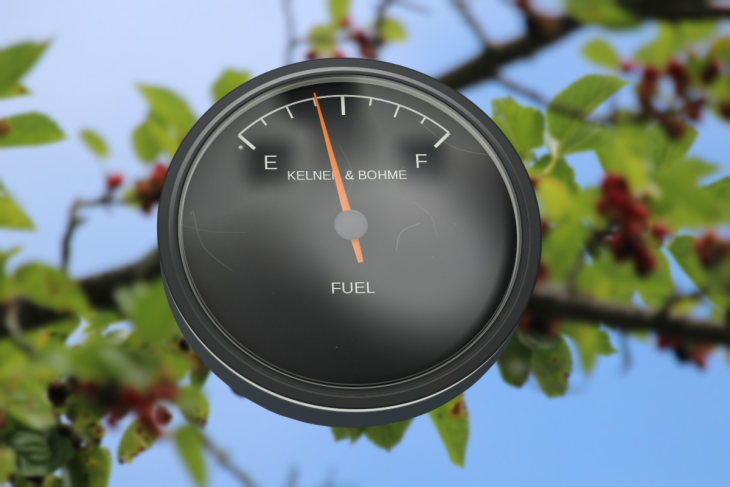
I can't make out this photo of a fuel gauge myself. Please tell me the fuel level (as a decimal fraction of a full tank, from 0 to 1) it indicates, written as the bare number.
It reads 0.375
